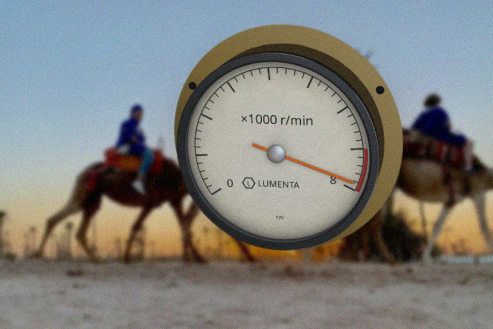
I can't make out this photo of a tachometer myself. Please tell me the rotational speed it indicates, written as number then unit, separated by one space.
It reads 7800 rpm
